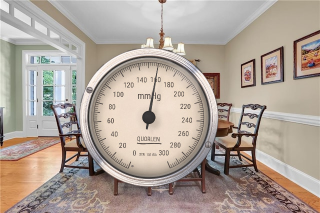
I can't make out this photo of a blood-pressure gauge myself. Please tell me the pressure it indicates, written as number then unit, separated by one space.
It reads 160 mmHg
